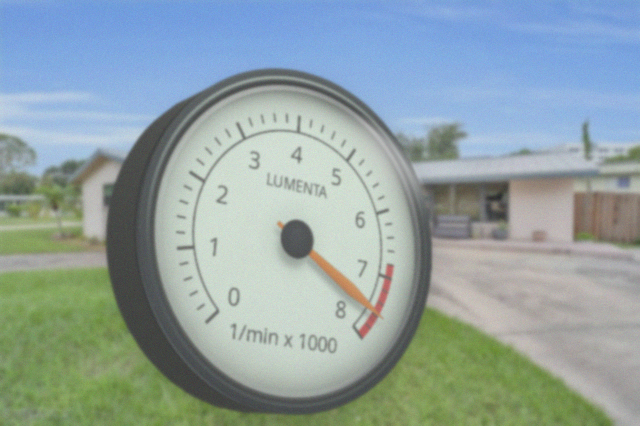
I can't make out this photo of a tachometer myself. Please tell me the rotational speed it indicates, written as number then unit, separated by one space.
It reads 7600 rpm
